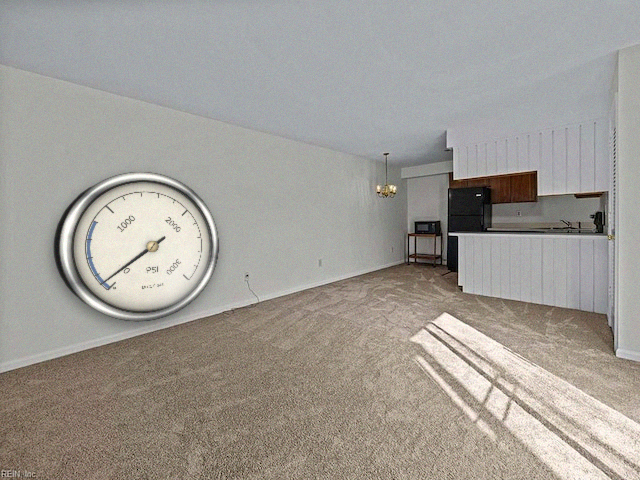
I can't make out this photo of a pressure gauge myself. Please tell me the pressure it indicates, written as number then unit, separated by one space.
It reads 100 psi
